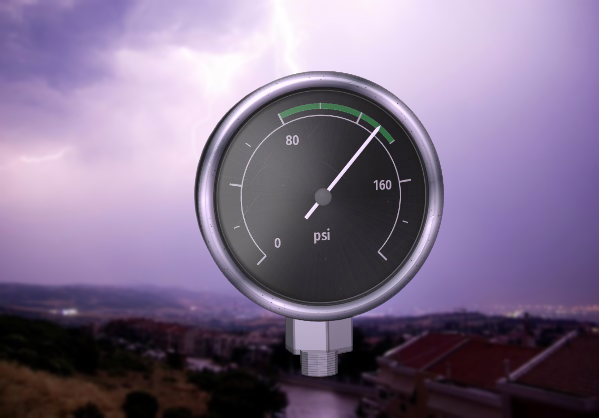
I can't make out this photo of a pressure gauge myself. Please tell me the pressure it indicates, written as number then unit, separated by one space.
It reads 130 psi
